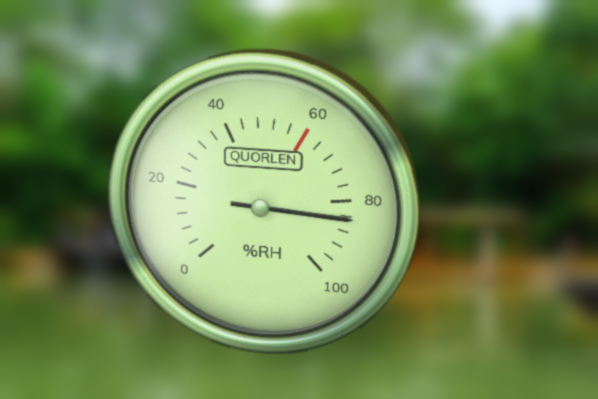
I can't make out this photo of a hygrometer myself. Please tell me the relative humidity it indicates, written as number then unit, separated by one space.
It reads 84 %
